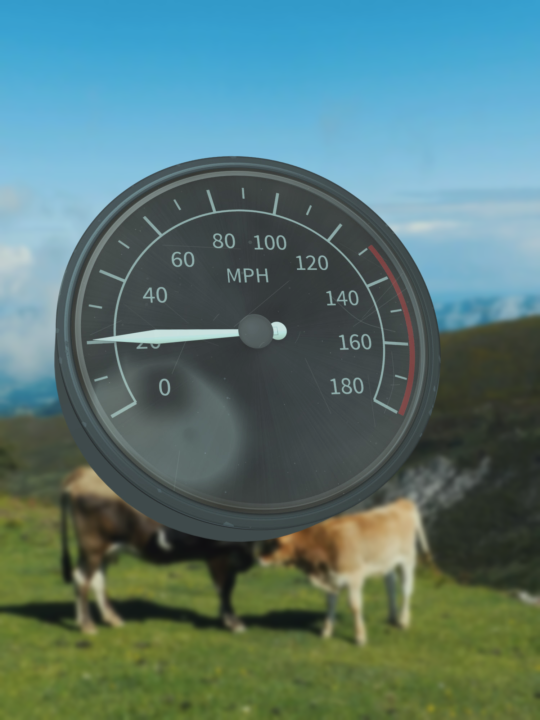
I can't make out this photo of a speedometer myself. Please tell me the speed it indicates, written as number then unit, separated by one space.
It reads 20 mph
